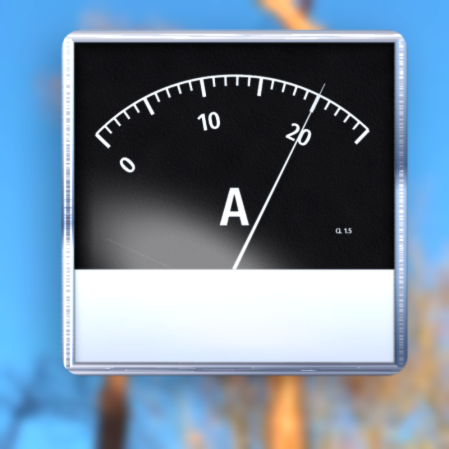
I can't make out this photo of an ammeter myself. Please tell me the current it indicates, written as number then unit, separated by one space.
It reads 20 A
